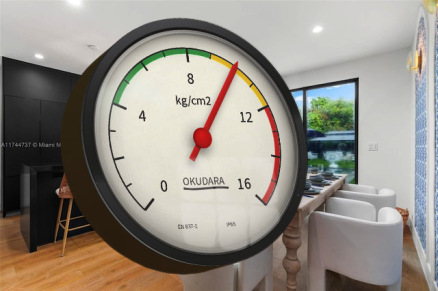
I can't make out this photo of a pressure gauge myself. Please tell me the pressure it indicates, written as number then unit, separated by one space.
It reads 10 kg/cm²
